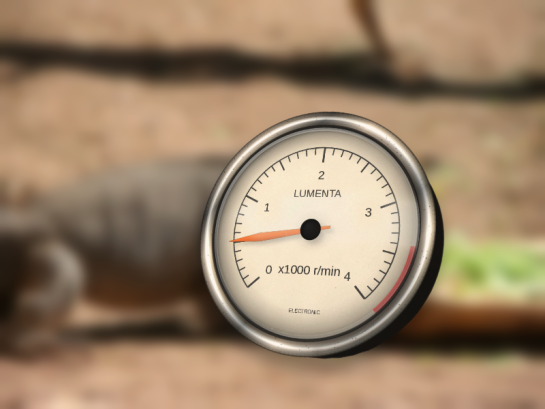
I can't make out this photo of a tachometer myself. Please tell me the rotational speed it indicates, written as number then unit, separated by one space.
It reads 500 rpm
